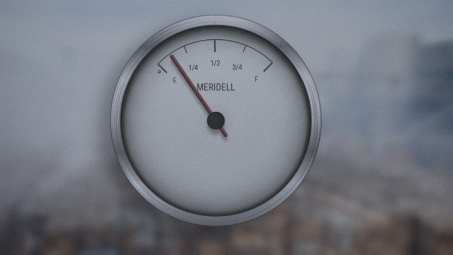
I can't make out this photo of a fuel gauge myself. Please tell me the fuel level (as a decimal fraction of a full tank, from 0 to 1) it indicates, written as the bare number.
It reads 0.125
